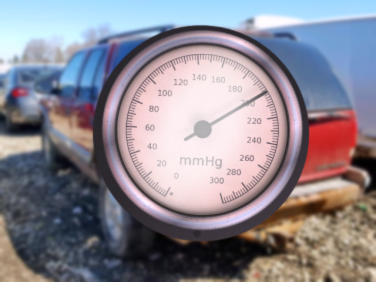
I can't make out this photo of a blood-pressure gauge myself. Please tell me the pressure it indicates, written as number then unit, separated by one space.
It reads 200 mmHg
